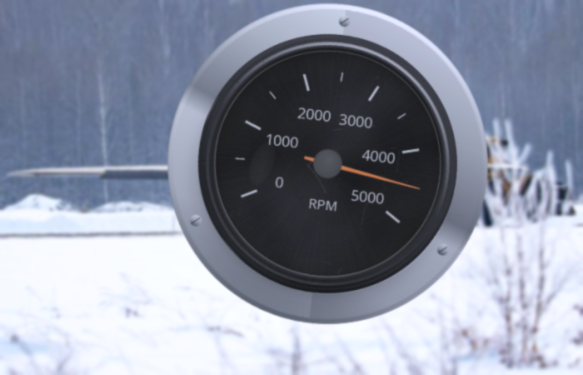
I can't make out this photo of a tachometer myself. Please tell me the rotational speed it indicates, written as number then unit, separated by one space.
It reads 4500 rpm
